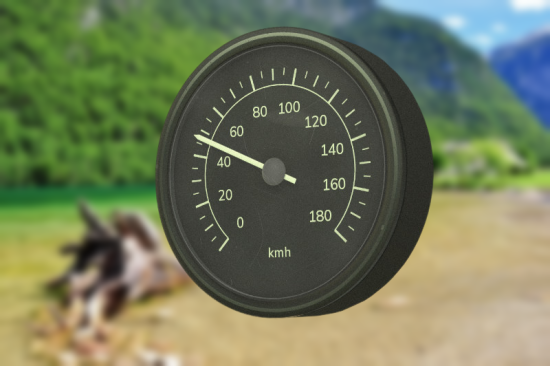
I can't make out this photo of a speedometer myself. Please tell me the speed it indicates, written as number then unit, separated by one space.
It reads 47.5 km/h
